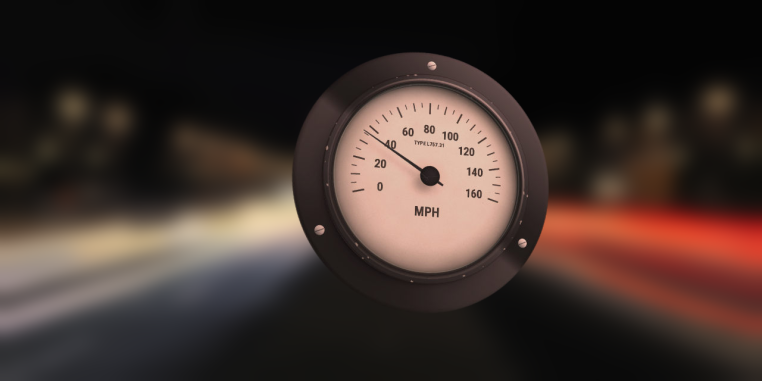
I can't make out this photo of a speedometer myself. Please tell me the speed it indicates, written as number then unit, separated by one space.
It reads 35 mph
